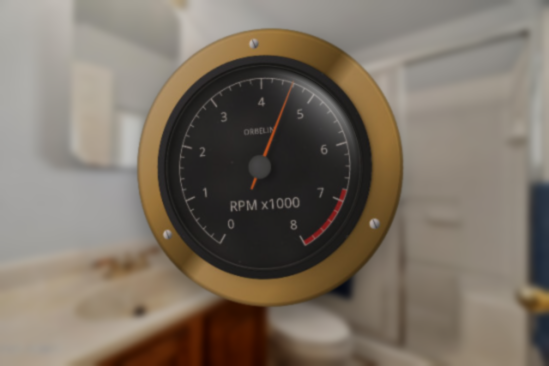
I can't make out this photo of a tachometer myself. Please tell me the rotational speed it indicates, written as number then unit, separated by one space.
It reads 4600 rpm
